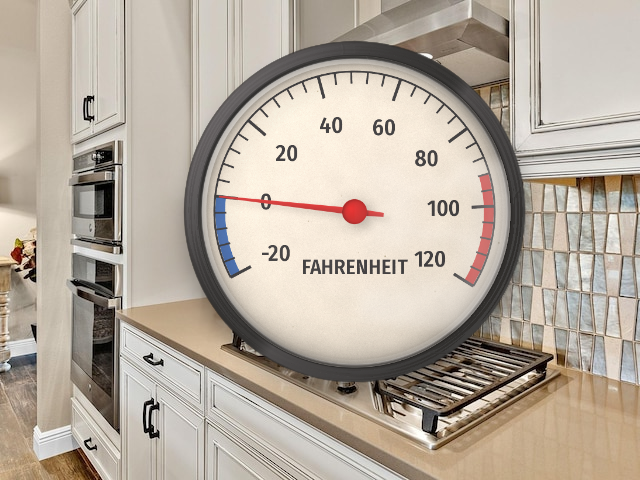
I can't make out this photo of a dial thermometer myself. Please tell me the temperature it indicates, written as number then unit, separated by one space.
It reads 0 °F
